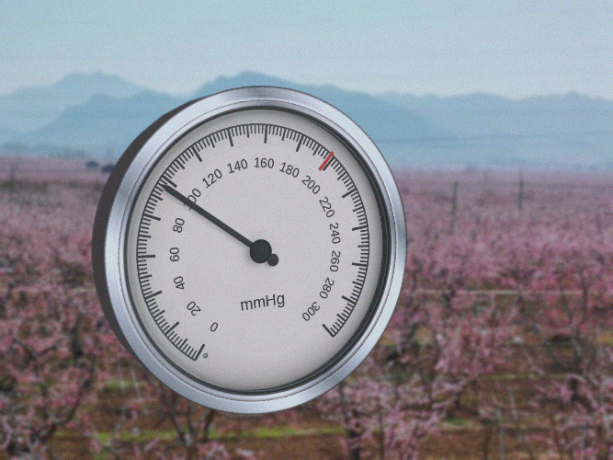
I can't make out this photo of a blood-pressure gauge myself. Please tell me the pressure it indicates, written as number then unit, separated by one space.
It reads 96 mmHg
